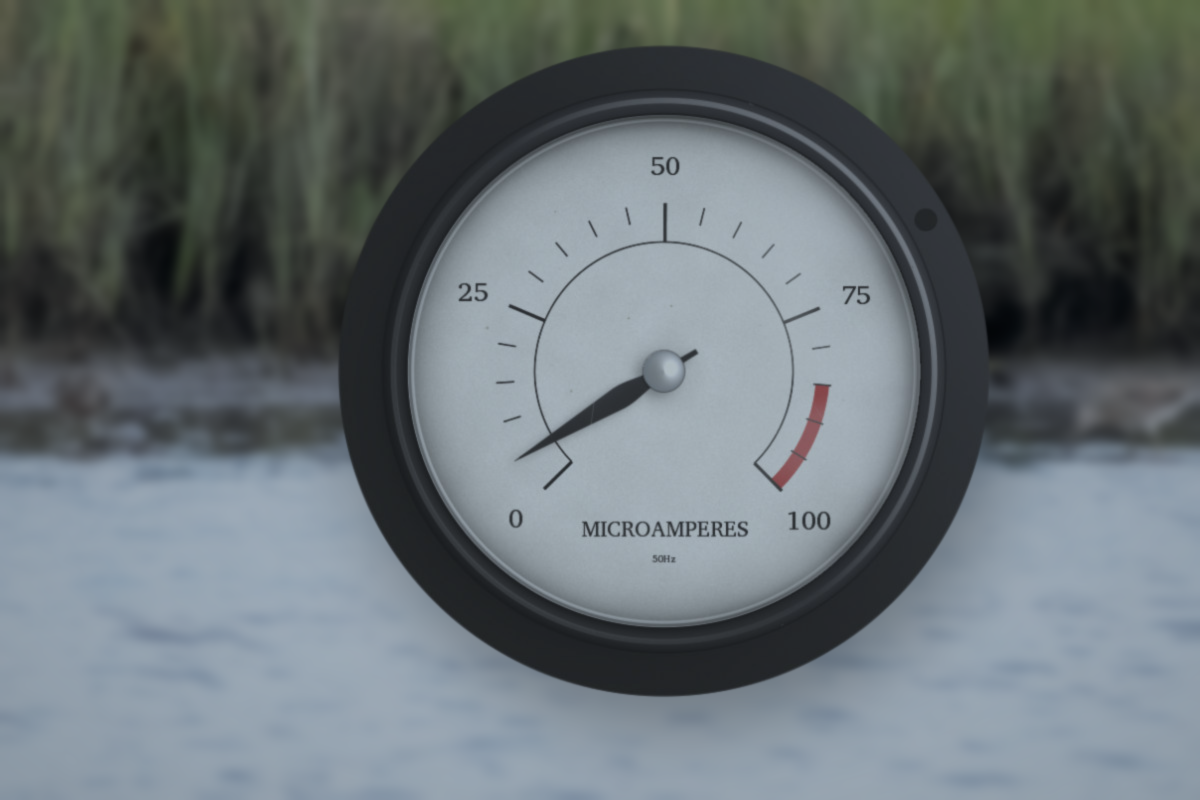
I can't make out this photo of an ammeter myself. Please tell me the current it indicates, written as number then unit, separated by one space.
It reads 5 µA
